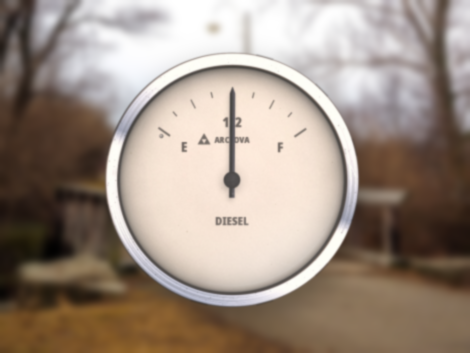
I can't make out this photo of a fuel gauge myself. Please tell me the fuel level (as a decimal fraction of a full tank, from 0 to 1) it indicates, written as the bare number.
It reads 0.5
